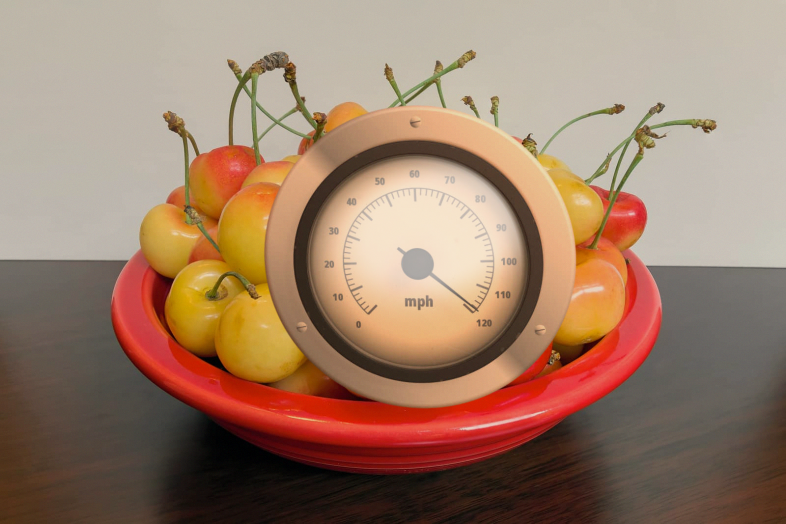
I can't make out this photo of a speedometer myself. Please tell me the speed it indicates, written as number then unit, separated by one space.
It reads 118 mph
